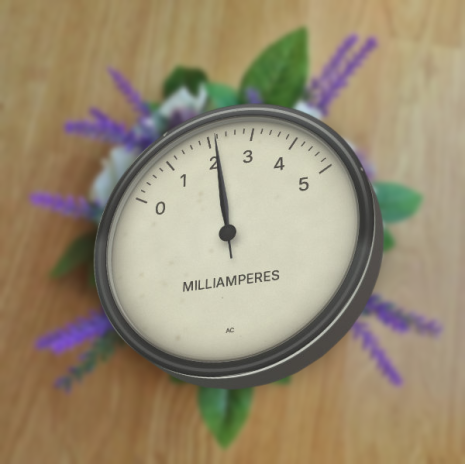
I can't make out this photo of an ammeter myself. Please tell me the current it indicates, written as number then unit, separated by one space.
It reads 2.2 mA
